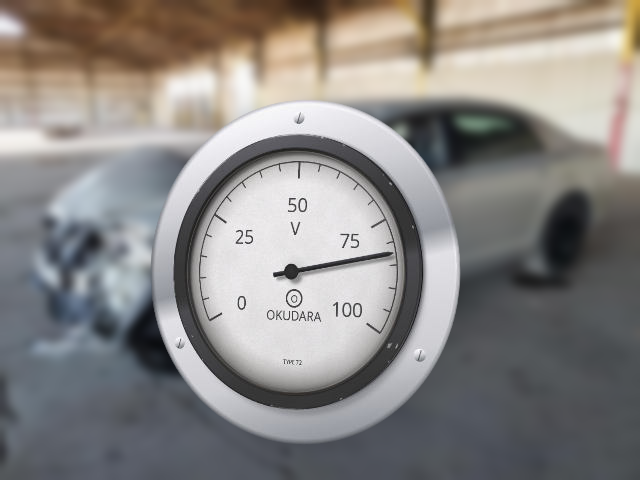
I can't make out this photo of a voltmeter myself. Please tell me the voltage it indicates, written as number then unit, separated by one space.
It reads 82.5 V
